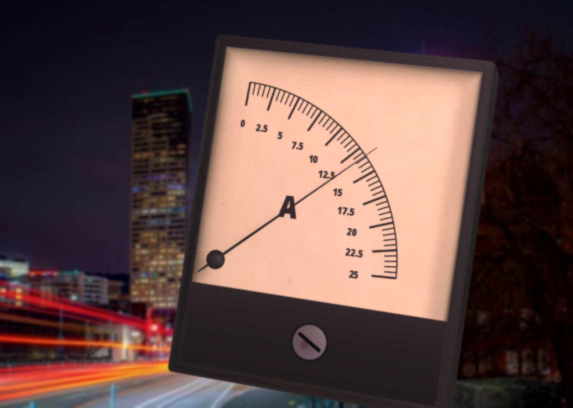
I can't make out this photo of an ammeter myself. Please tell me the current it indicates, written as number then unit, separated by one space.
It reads 13.5 A
